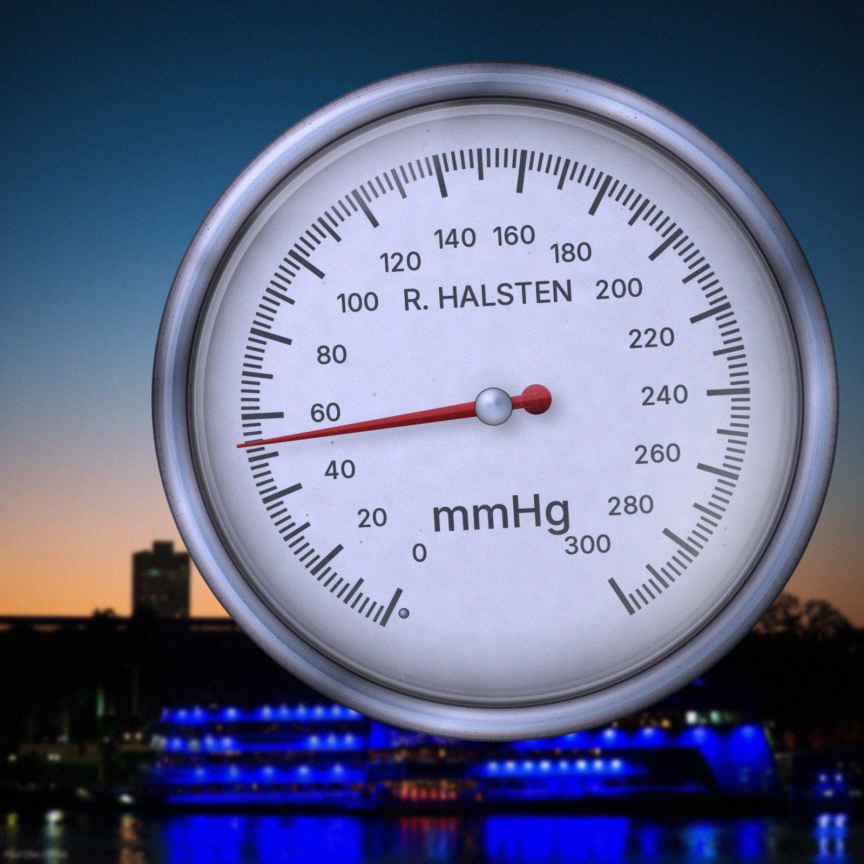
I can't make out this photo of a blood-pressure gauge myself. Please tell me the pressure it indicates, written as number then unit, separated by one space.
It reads 54 mmHg
